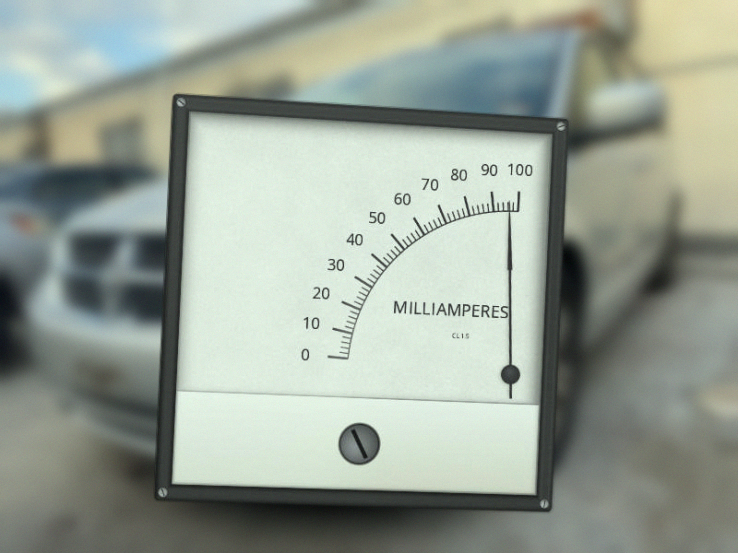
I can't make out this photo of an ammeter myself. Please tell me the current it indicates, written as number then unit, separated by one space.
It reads 96 mA
